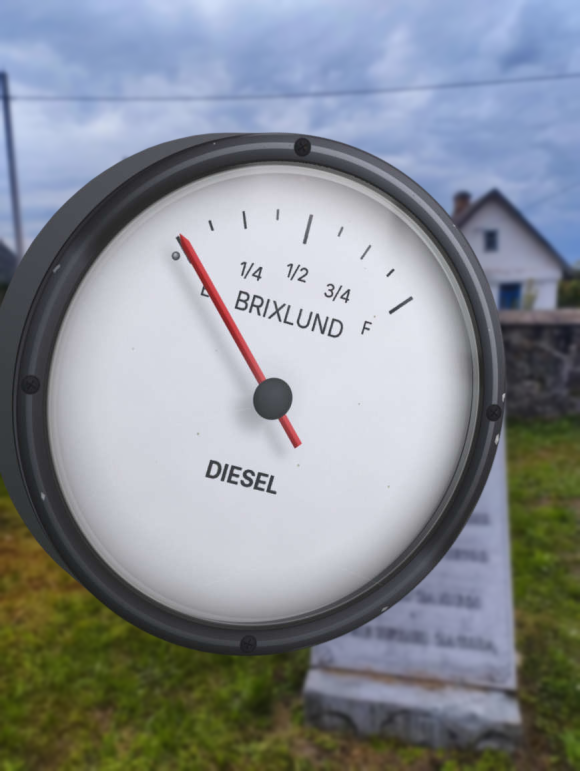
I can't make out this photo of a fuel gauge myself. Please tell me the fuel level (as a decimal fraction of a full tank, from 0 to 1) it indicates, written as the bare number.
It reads 0
